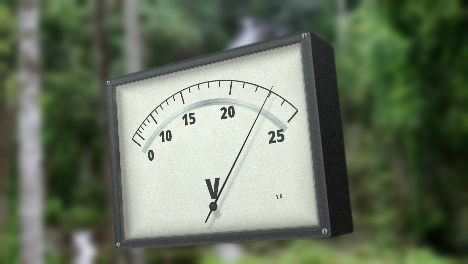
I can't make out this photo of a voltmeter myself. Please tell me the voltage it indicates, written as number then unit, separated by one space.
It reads 23 V
